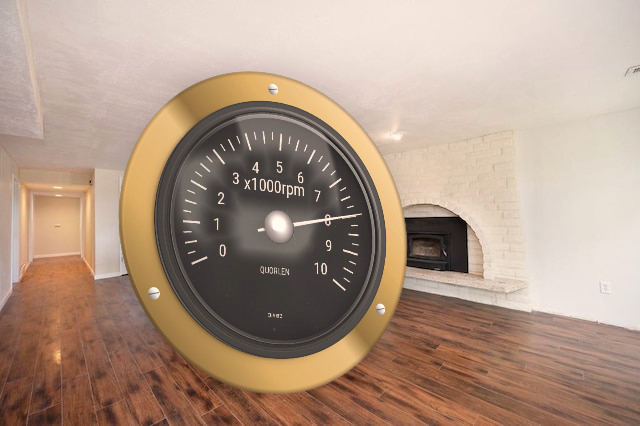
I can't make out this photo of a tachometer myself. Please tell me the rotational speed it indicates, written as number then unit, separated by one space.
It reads 8000 rpm
